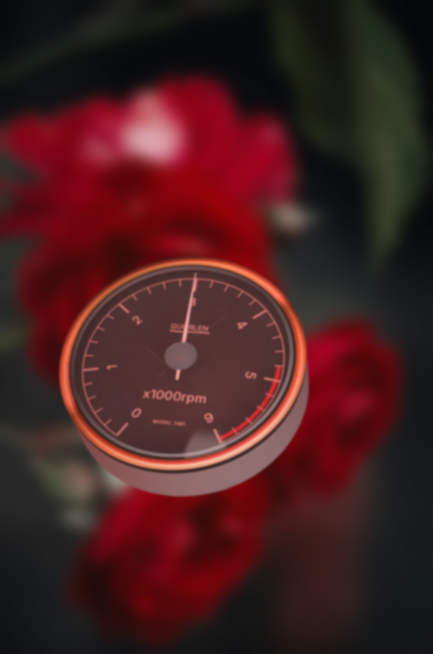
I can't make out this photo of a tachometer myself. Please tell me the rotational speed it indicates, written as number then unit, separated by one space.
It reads 3000 rpm
